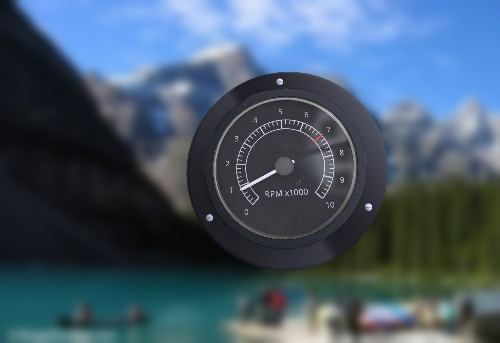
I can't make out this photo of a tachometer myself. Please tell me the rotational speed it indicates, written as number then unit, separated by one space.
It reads 800 rpm
